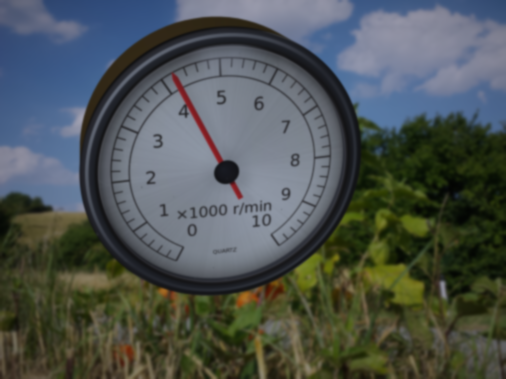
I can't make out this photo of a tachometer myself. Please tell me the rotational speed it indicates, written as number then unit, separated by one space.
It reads 4200 rpm
